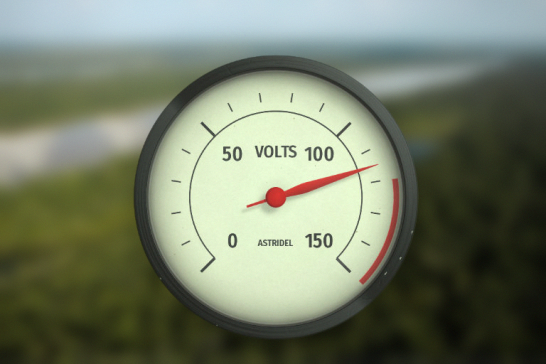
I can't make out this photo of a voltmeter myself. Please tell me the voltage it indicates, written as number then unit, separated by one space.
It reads 115 V
